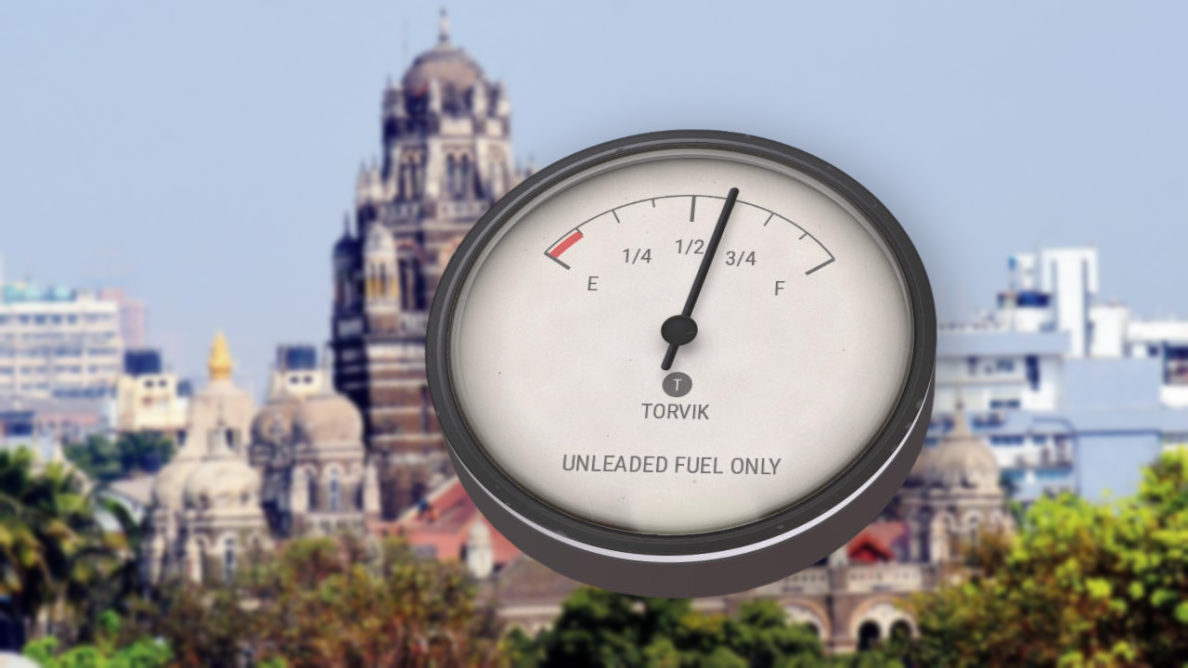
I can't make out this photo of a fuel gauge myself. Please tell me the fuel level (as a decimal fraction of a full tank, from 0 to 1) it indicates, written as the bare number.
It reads 0.625
